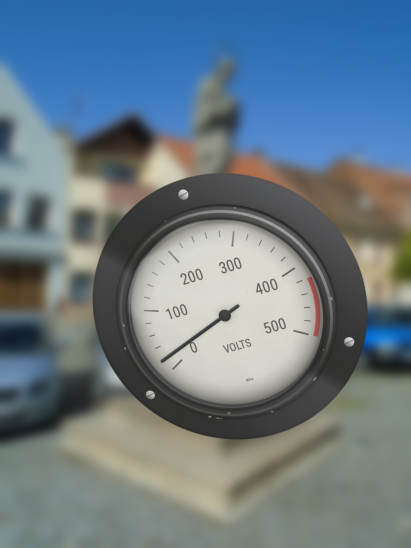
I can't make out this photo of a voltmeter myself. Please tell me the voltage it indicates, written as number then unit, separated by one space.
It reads 20 V
